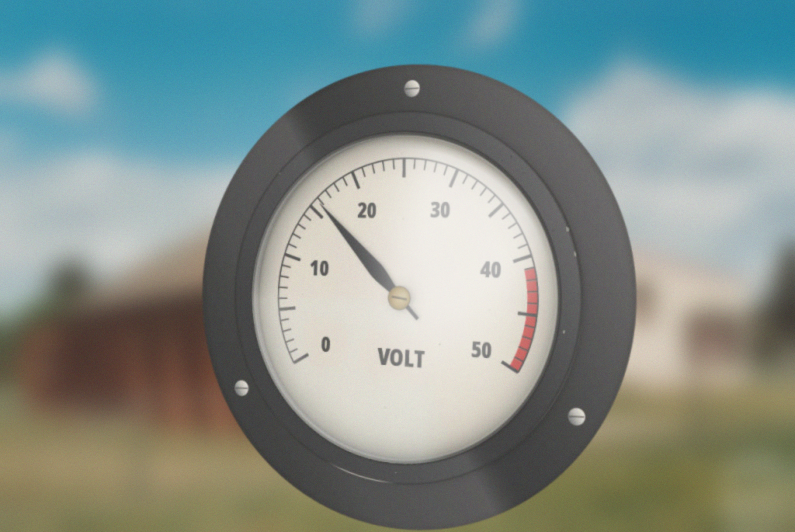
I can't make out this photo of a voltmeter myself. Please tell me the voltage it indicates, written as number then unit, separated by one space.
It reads 16 V
